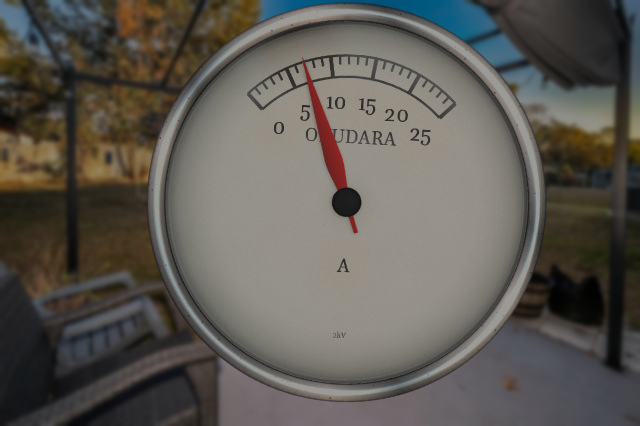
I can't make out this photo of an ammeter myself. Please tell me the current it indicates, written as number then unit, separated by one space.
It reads 7 A
